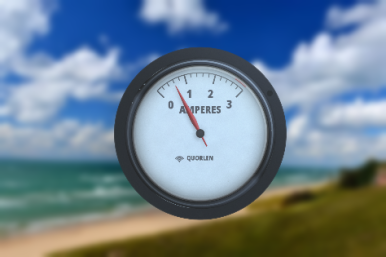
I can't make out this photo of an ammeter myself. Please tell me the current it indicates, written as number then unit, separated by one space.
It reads 0.6 A
